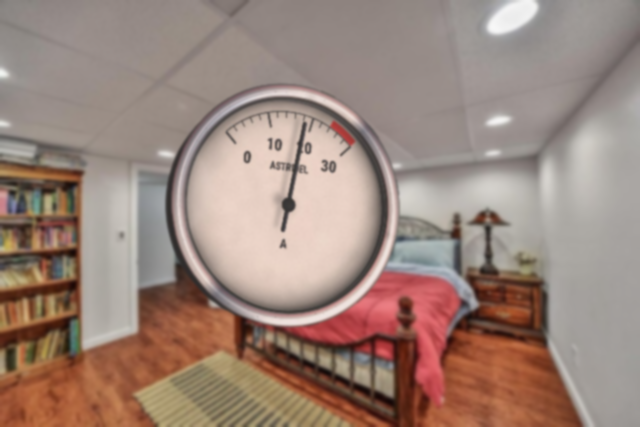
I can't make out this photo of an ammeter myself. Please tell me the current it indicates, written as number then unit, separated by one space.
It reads 18 A
